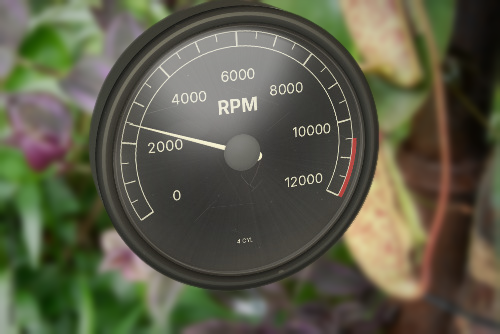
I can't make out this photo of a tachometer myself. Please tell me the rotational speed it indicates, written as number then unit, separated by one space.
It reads 2500 rpm
